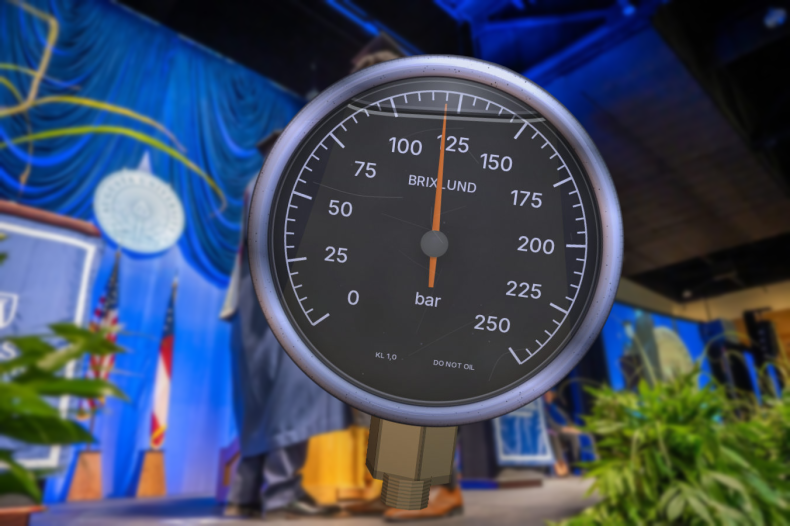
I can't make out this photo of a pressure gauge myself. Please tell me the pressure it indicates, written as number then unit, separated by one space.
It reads 120 bar
